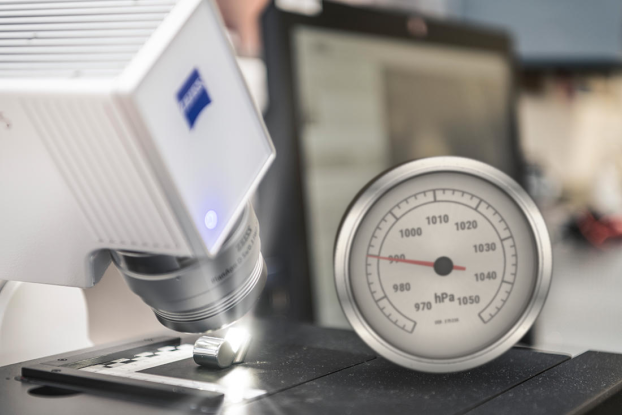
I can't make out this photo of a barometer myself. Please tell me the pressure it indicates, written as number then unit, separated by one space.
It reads 990 hPa
